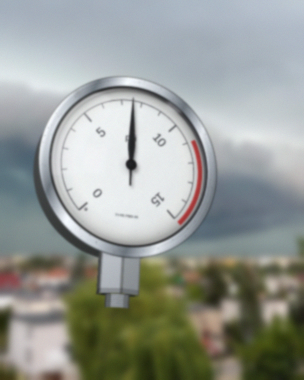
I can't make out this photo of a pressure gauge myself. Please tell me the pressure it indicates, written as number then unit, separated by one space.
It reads 7.5 psi
